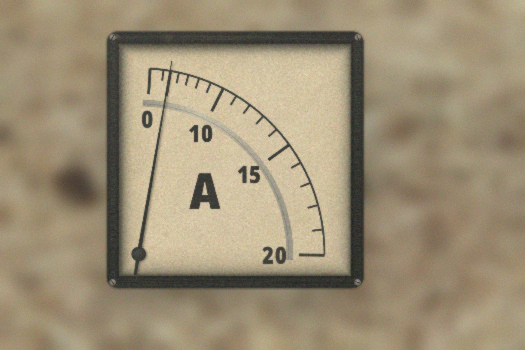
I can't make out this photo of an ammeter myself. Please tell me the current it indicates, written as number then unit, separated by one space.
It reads 5 A
